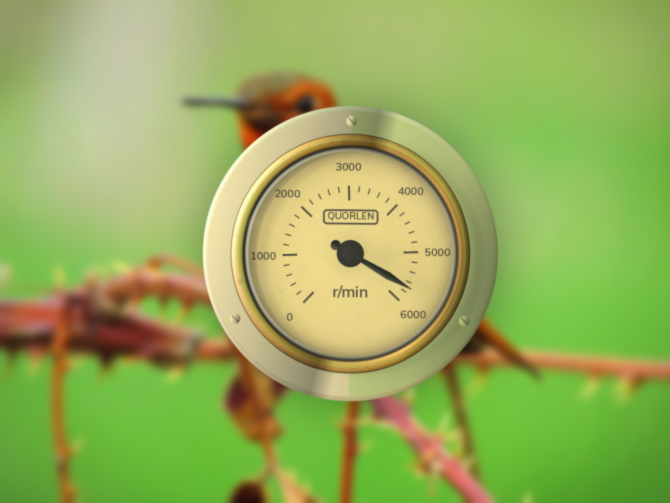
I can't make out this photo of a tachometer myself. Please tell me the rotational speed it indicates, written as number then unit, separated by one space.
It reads 5700 rpm
